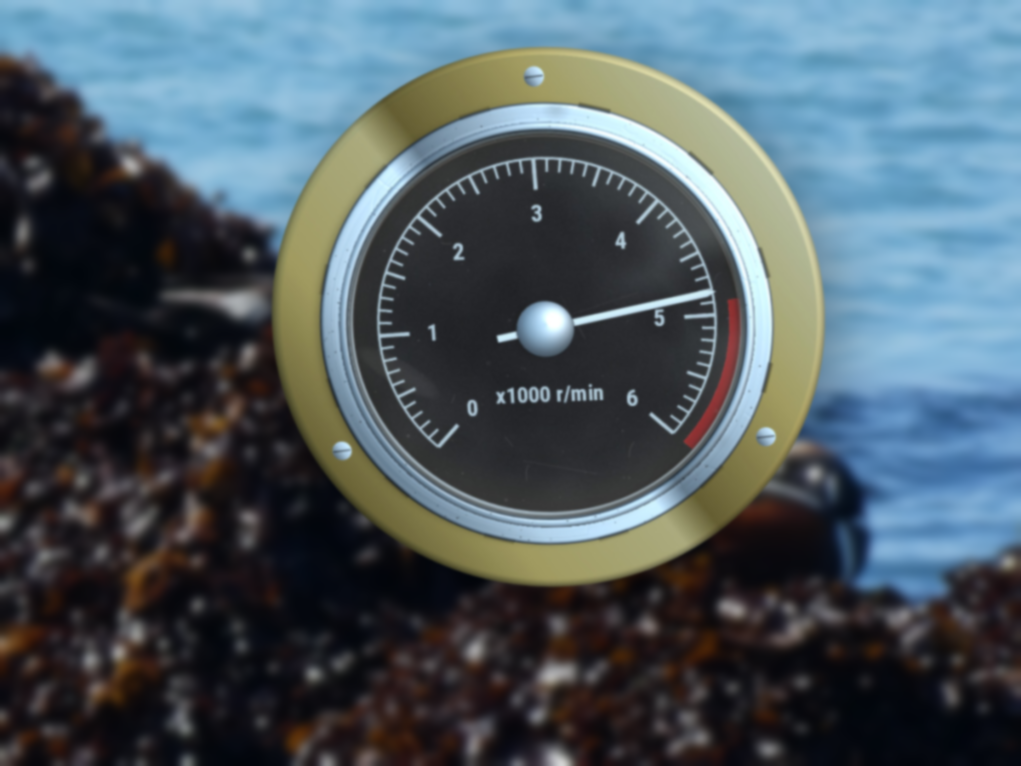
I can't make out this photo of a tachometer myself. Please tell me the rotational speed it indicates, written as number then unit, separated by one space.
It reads 4800 rpm
